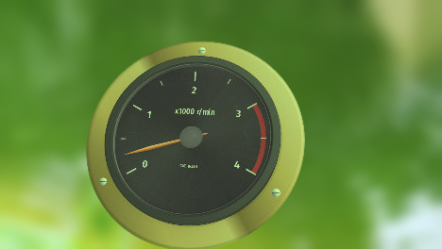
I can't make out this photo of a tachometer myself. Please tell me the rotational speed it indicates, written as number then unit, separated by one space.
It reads 250 rpm
